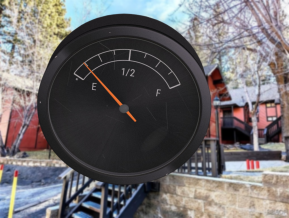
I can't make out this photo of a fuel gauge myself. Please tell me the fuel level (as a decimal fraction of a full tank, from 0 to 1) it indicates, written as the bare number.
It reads 0.125
